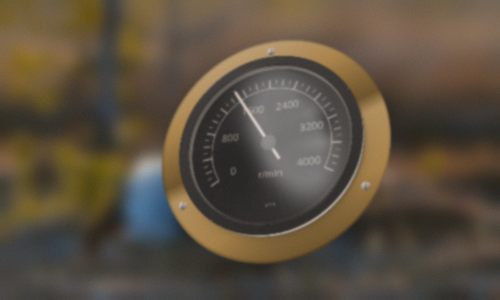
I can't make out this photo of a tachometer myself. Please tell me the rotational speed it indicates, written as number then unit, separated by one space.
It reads 1500 rpm
